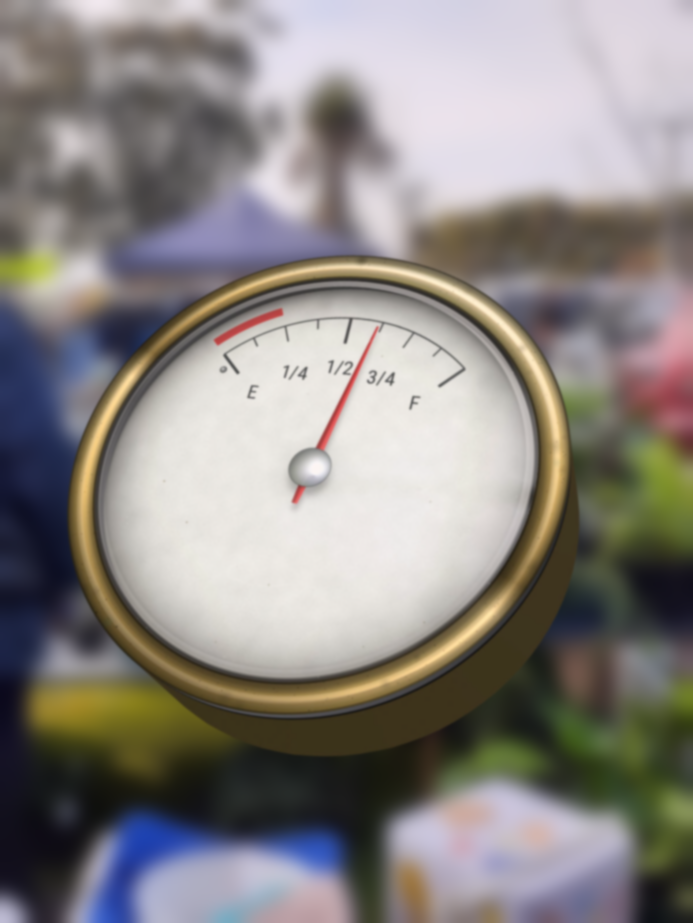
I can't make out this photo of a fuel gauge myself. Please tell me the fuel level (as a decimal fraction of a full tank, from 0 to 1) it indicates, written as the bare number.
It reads 0.625
